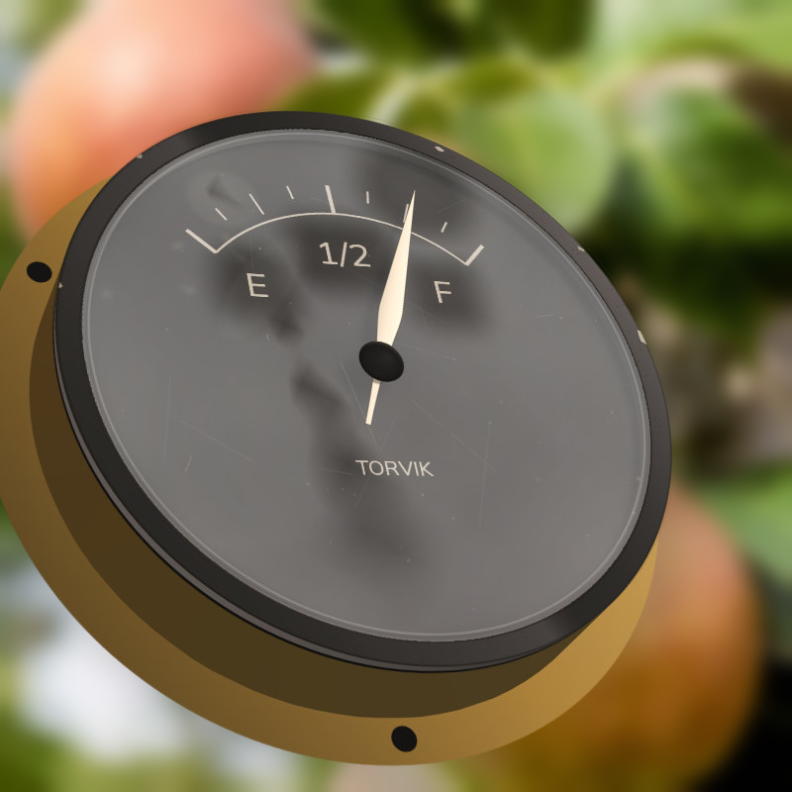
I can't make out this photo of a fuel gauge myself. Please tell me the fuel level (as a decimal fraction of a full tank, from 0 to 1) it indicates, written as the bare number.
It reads 0.75
